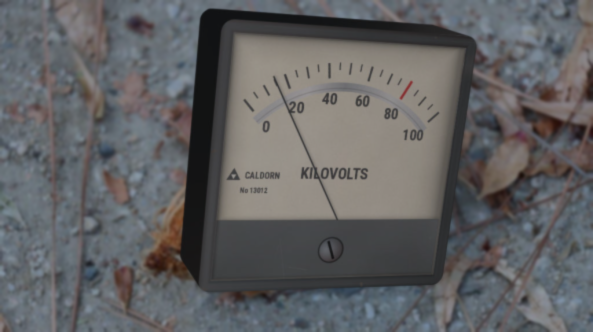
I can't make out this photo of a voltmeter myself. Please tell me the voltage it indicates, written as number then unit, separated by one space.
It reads 15 kV
